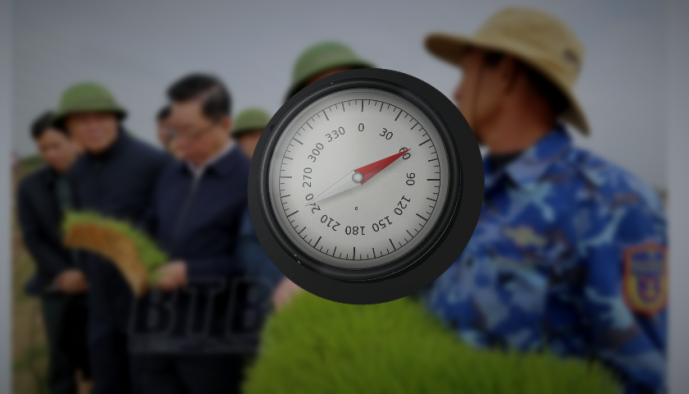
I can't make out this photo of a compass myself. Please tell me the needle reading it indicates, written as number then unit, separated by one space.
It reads 60 °
